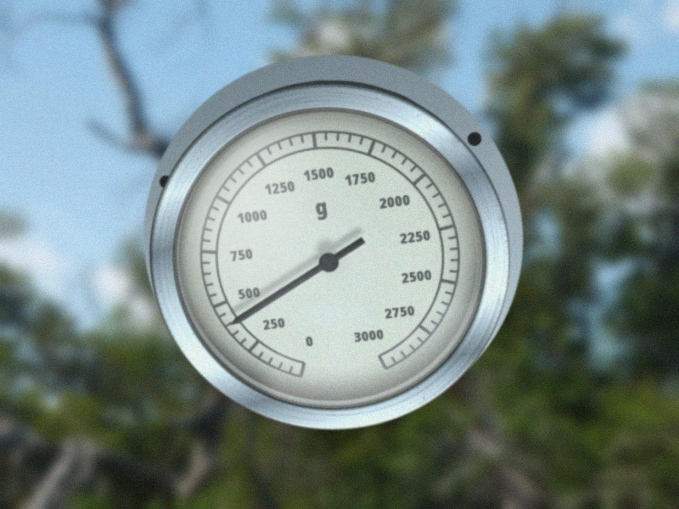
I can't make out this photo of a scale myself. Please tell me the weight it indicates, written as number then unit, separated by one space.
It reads 400 g
